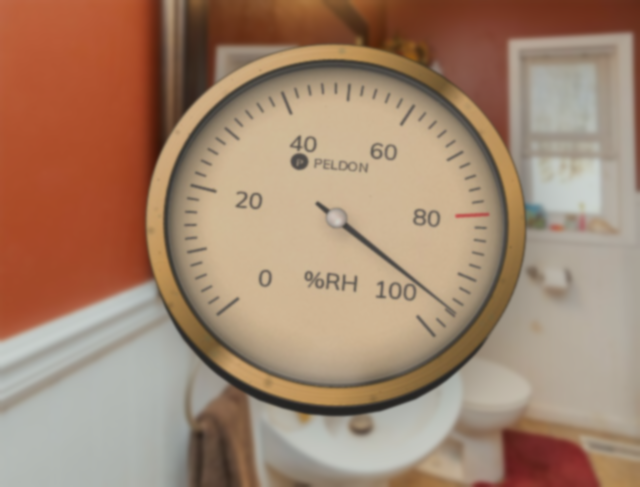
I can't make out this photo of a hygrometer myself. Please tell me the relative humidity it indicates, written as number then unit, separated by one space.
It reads 96 %
